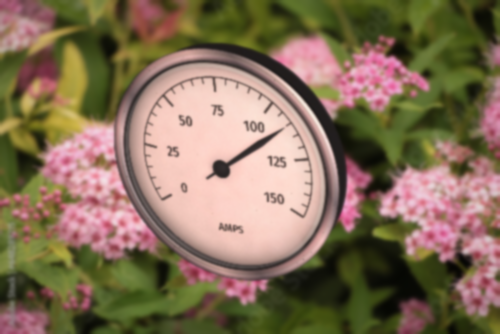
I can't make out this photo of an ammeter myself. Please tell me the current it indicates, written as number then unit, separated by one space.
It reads 110 A
